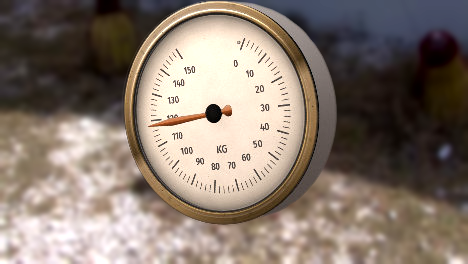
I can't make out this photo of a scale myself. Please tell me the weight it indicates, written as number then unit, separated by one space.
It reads 118 kg
